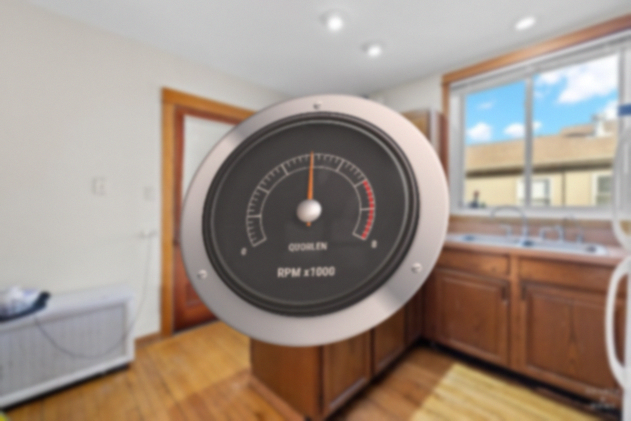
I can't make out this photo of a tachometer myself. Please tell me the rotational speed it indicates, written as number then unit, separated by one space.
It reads 4000 rpm
